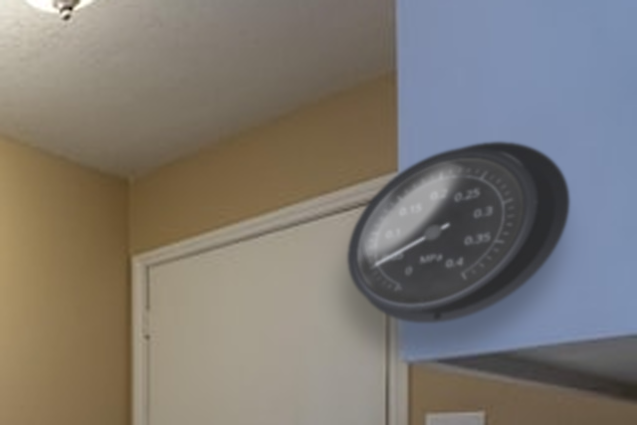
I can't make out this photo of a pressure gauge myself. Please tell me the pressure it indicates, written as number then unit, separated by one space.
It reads 0.05 MPa
